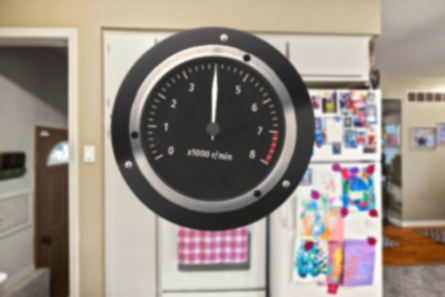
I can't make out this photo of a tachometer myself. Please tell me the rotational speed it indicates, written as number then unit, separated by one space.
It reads 4000 rpm
